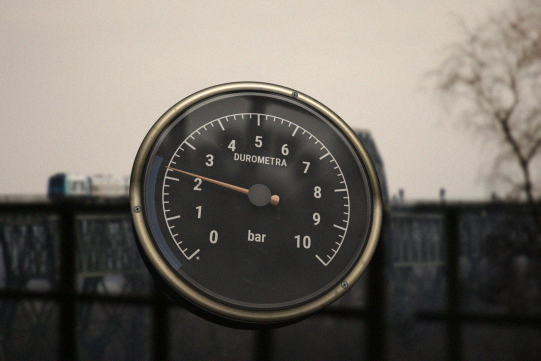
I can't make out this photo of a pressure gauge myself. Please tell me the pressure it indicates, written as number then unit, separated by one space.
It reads 2.2 bar
